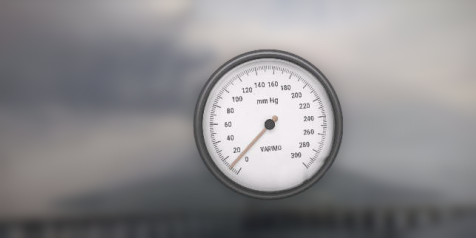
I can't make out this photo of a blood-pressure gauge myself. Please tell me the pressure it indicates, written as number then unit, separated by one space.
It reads 10 mmHg
